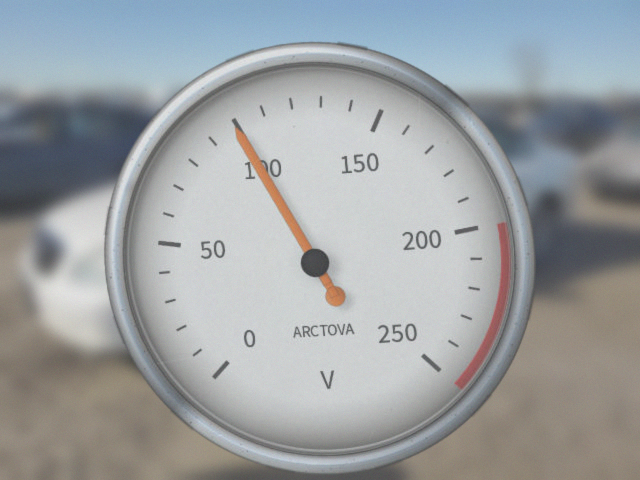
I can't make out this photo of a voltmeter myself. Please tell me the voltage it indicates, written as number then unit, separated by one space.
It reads 100 V
